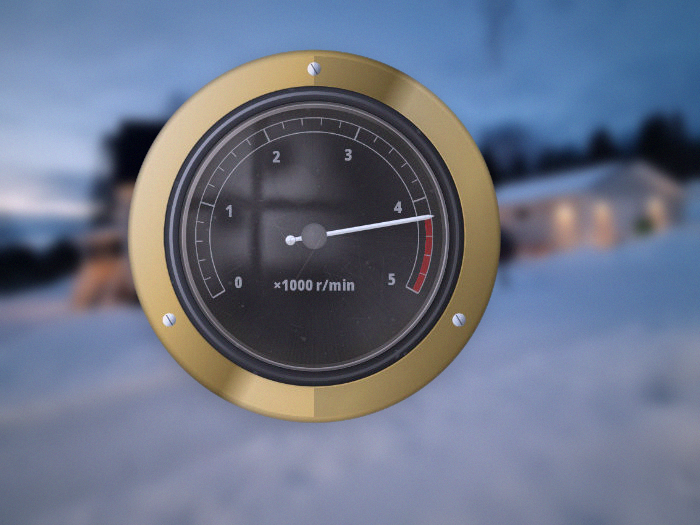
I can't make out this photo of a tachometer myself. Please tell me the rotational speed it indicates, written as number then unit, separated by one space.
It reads 4200 rpm
